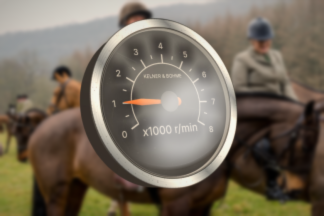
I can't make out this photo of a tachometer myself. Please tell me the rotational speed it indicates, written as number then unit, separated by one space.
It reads 1000 rpm
